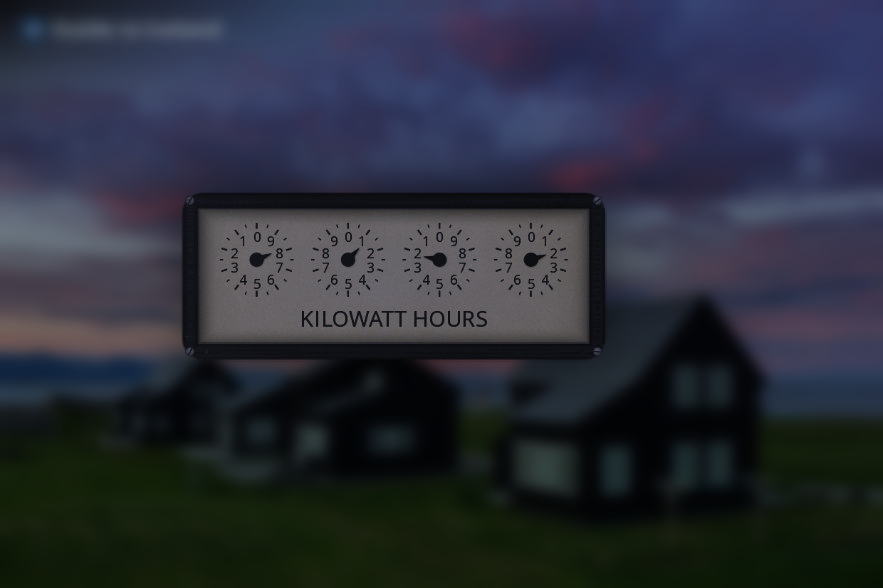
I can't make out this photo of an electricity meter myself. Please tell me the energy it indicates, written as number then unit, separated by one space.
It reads 8122 kWh
